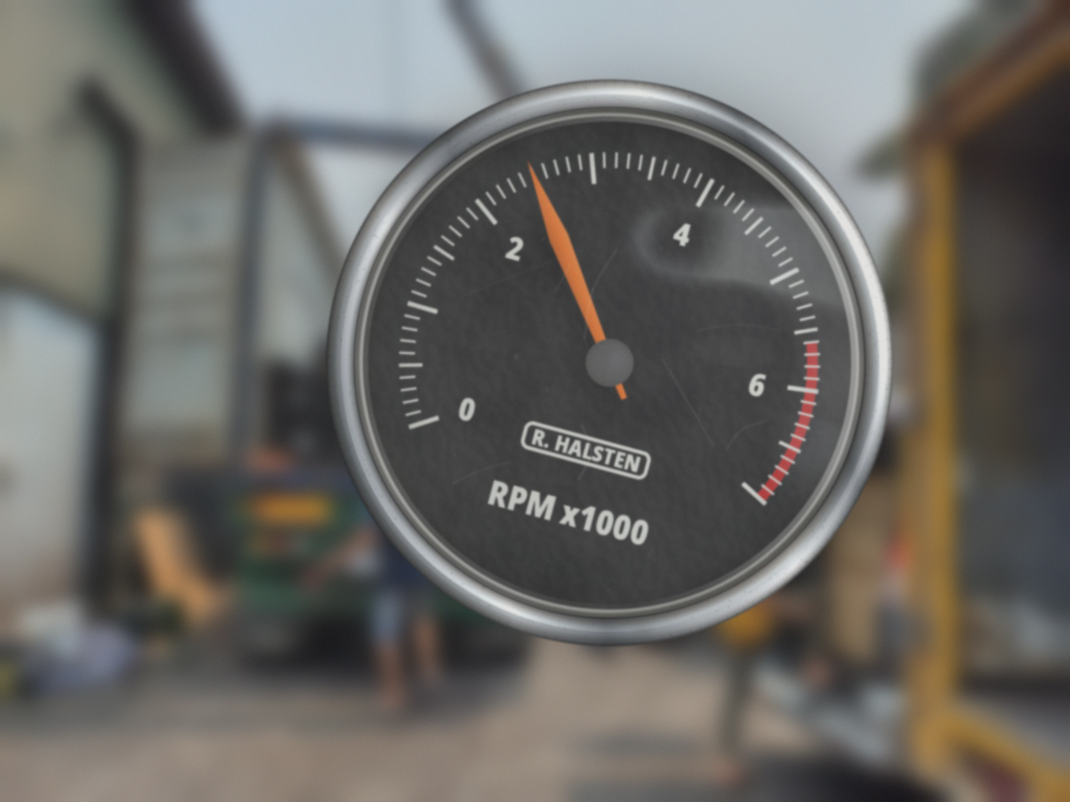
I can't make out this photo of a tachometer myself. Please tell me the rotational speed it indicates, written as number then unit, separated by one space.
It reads 2500 rpm
